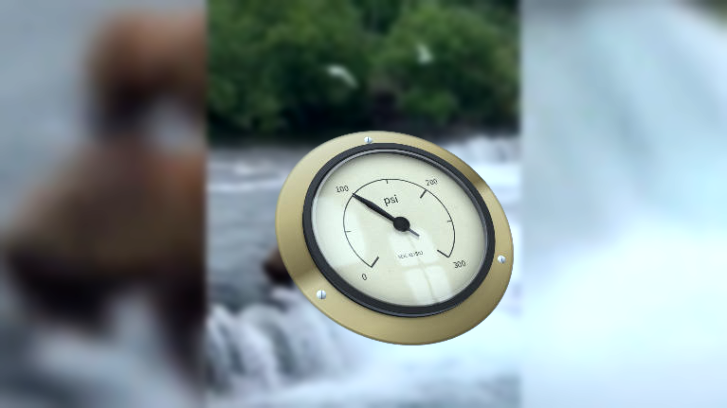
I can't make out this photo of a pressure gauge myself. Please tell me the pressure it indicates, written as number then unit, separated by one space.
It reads 100 psi
